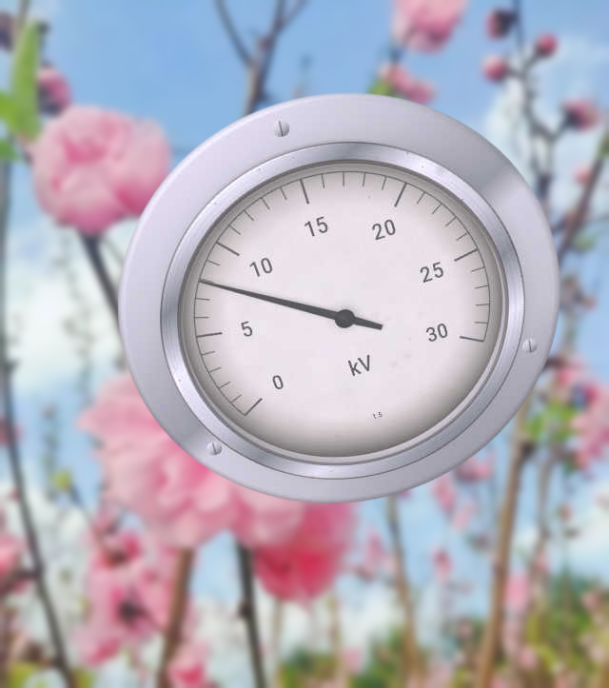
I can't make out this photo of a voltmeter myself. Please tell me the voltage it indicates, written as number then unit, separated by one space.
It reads 8 kV
